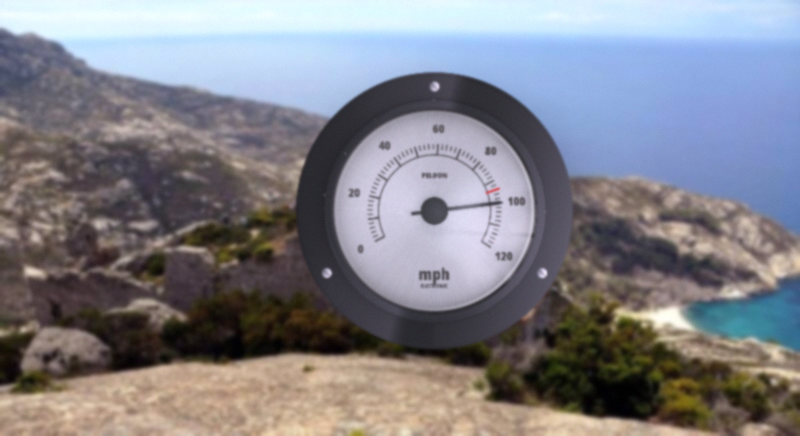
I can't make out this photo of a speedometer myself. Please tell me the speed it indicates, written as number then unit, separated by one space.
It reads 100 mph
